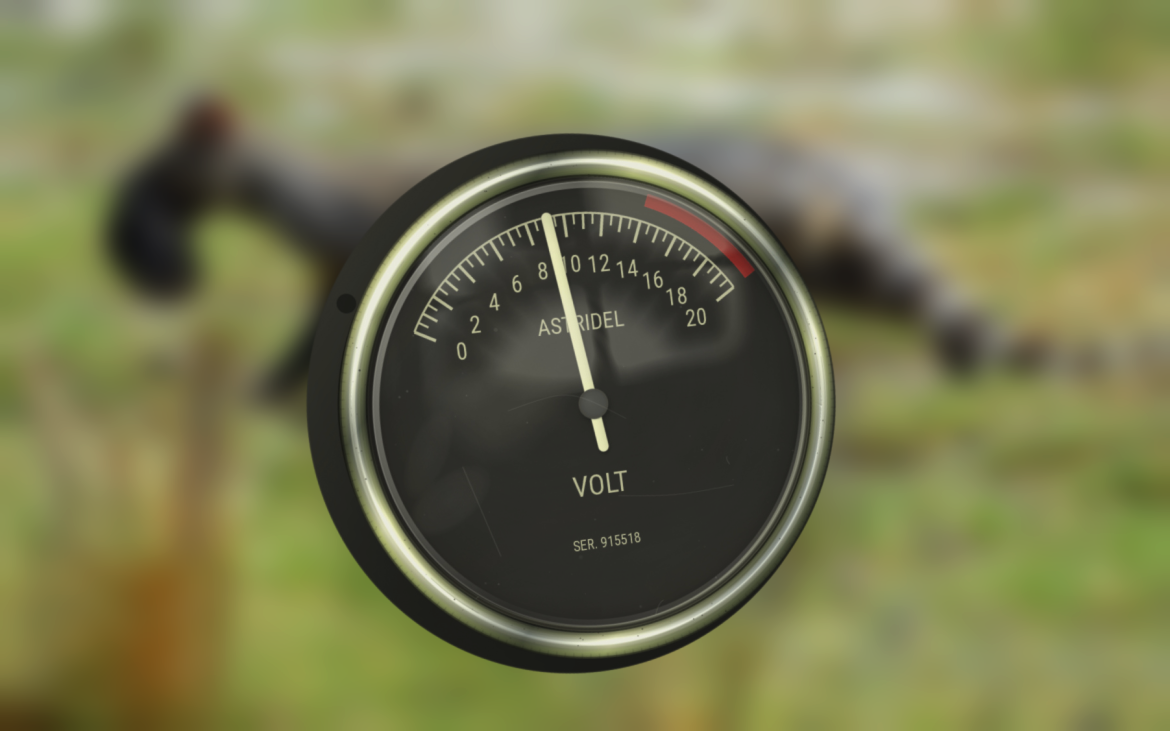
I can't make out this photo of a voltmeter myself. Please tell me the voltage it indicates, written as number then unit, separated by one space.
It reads 9 V
